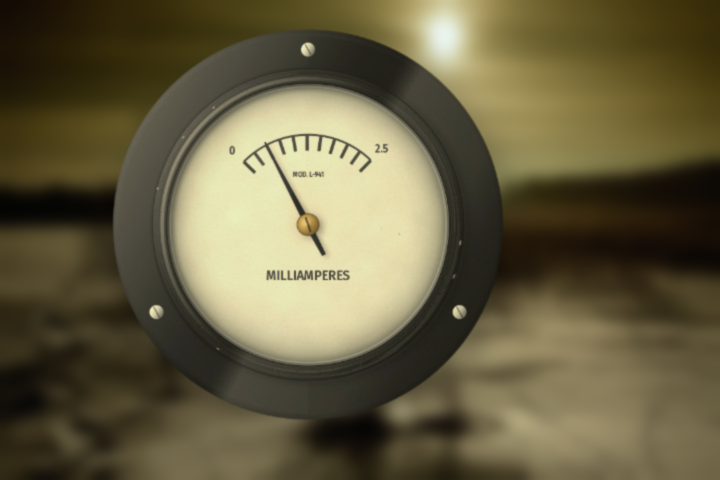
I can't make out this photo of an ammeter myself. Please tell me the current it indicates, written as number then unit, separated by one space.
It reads 0.5 mA
